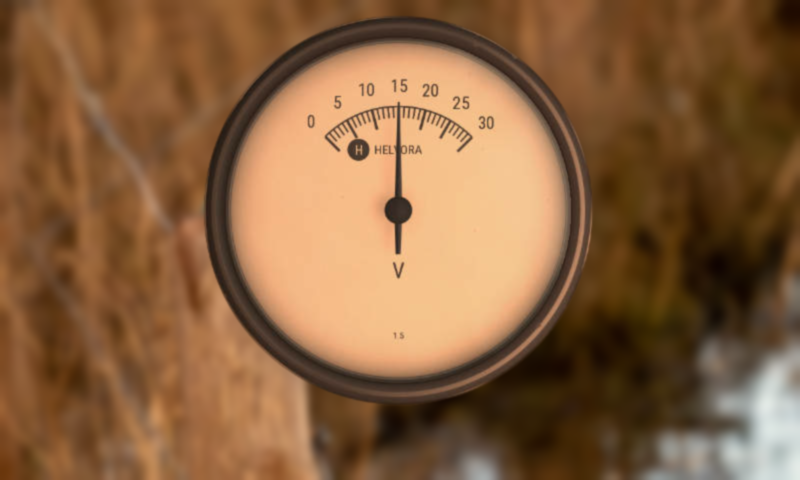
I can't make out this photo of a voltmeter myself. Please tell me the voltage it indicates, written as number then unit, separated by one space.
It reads 15 V
